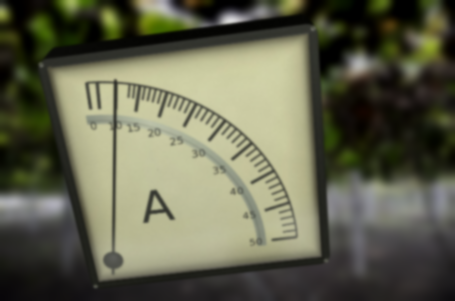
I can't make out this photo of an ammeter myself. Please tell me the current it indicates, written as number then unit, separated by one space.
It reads 10 A
